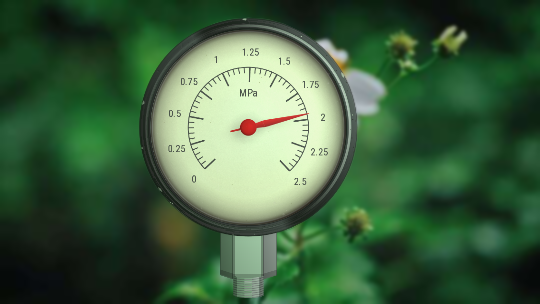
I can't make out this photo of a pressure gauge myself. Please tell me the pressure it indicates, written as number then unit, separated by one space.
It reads 1.95 MPa
